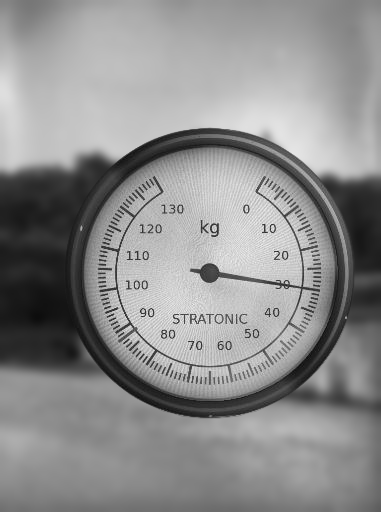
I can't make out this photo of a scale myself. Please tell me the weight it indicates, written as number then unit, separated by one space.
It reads 30 kg
